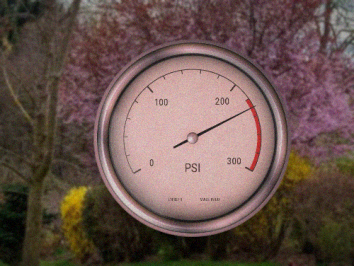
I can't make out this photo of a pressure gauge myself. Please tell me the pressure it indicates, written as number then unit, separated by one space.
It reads 230 psi
